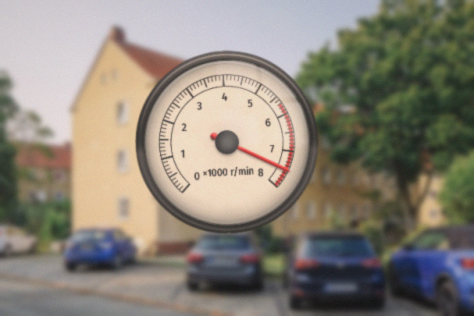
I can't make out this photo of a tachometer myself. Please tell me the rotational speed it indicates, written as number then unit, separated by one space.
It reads 7500 rpm
